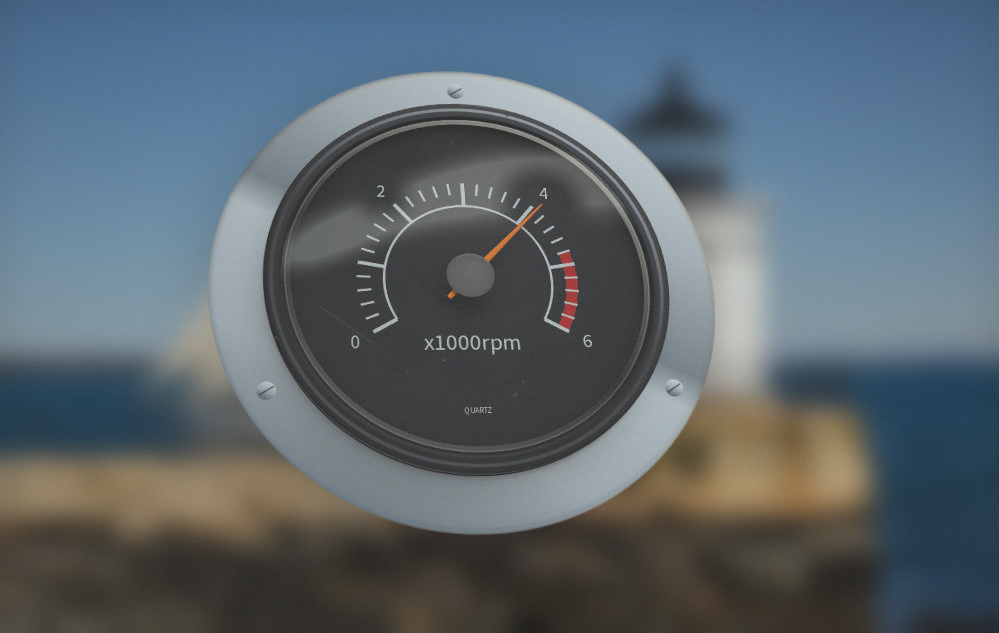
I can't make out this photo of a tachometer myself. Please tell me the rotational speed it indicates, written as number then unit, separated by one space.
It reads 4100 rpm
